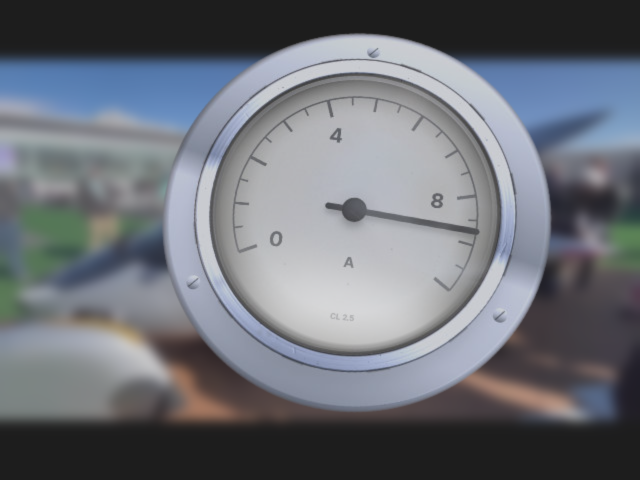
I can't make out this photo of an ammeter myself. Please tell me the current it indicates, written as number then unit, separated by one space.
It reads 8.75 A
